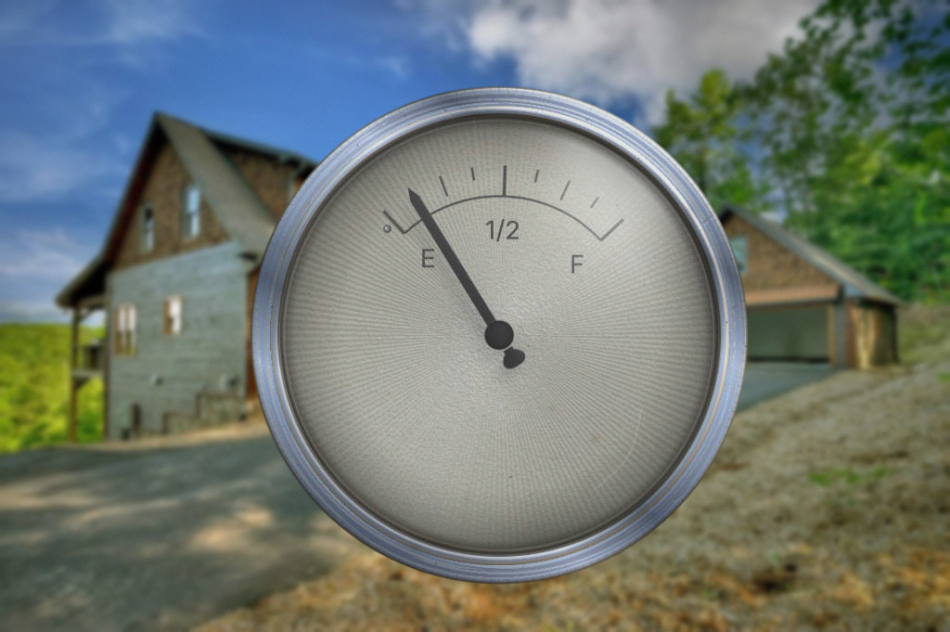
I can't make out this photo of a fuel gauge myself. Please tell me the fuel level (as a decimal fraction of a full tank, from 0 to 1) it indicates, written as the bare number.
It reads 0.125
